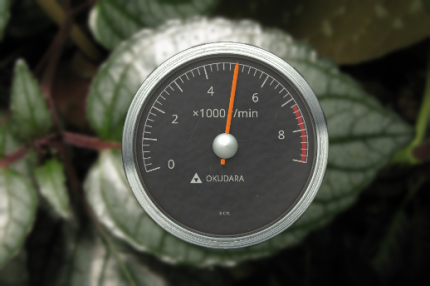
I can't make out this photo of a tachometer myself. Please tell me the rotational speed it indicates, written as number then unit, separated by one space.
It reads 5000 rpm
